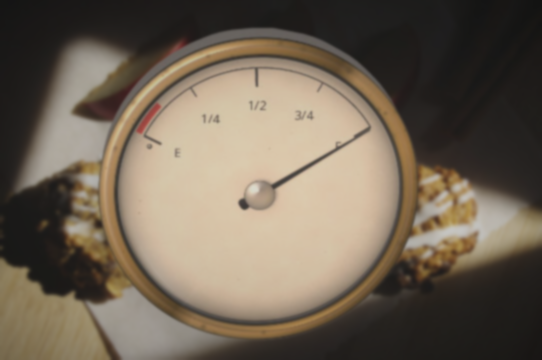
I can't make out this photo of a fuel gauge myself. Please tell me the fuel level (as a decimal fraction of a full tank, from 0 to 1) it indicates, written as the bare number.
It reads 1
